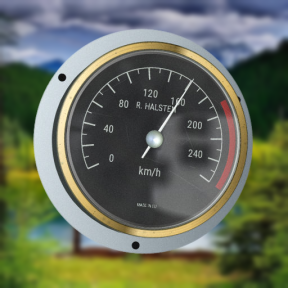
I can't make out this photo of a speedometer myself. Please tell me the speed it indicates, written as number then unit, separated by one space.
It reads 160 km/h
